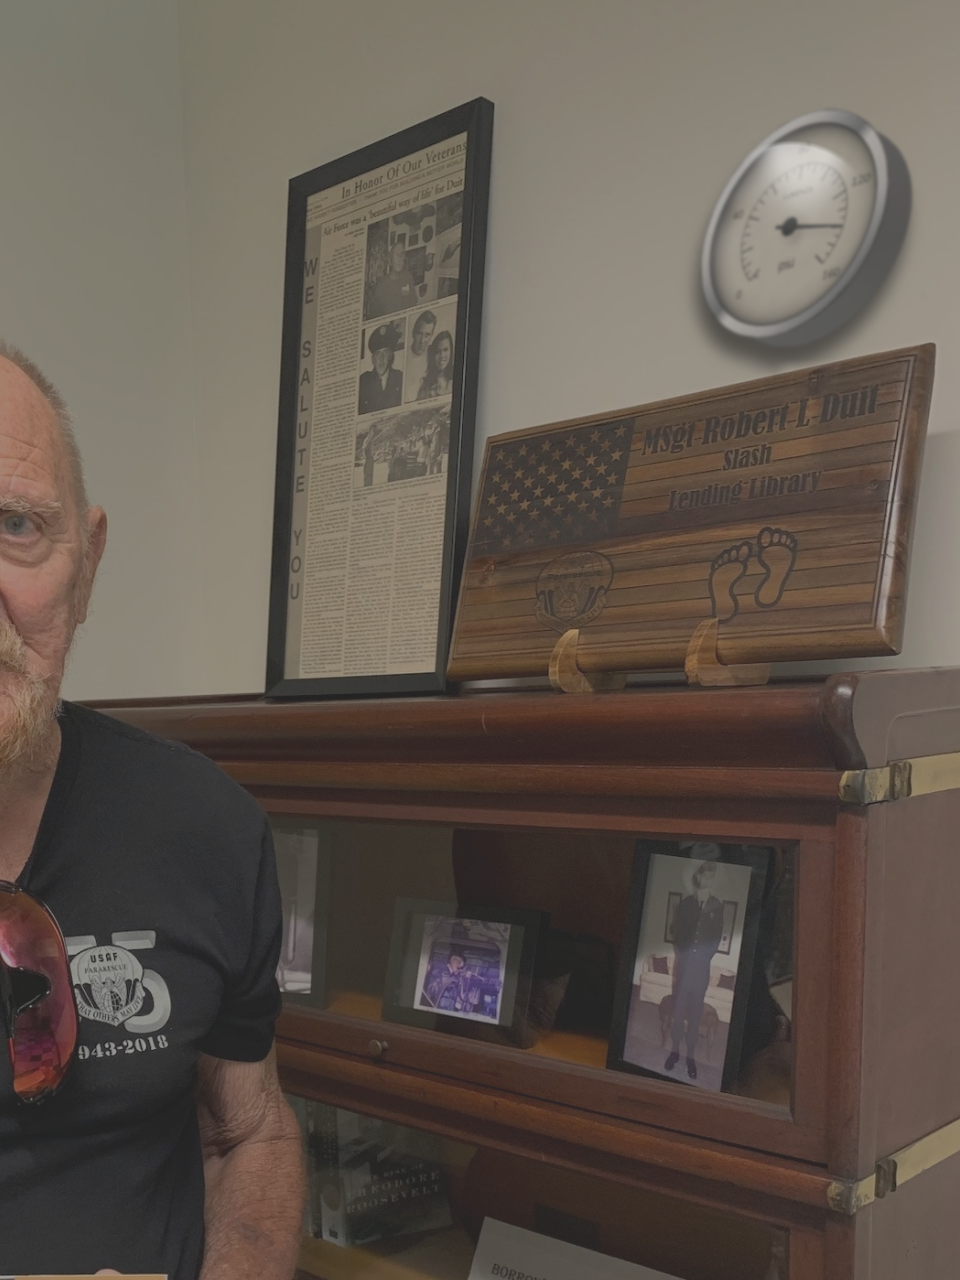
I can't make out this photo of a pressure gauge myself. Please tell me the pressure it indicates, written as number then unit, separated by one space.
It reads 140 psi
